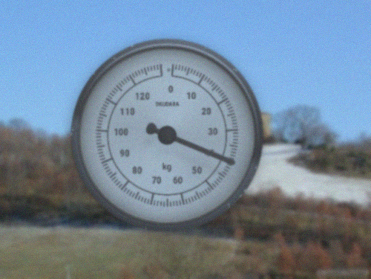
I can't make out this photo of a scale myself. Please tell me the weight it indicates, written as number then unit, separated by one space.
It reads 40 kg
